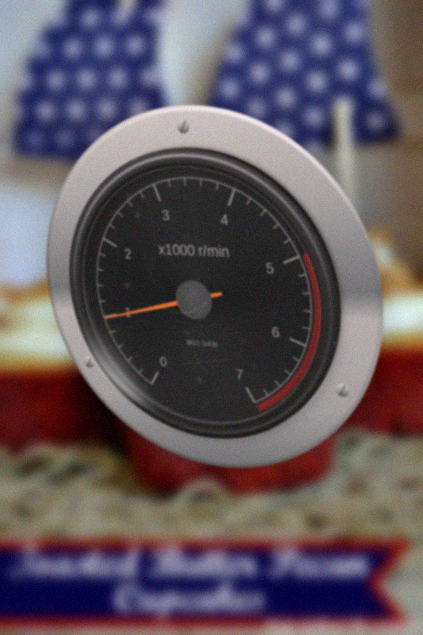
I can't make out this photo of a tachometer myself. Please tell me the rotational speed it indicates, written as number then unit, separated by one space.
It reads 1000 rpm
